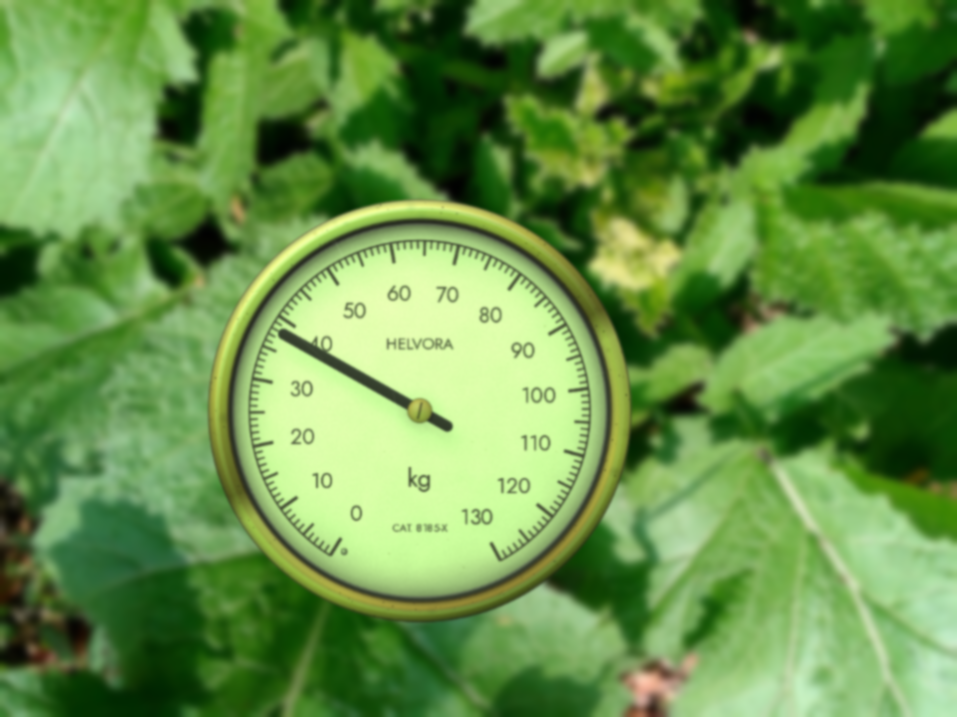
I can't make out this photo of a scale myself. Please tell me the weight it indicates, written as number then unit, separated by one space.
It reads 38 kg
